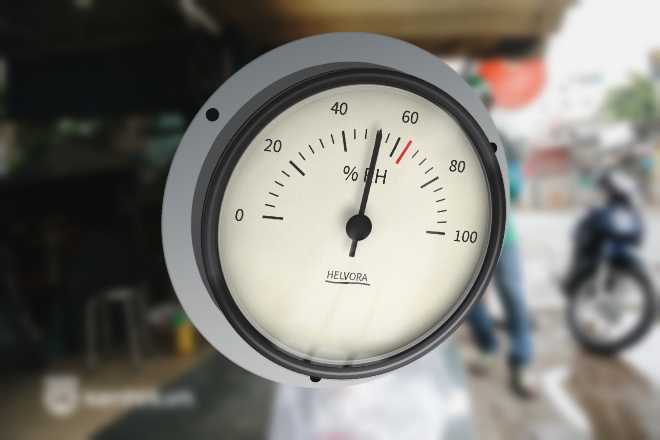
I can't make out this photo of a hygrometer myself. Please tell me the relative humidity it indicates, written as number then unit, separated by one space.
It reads 52 %
